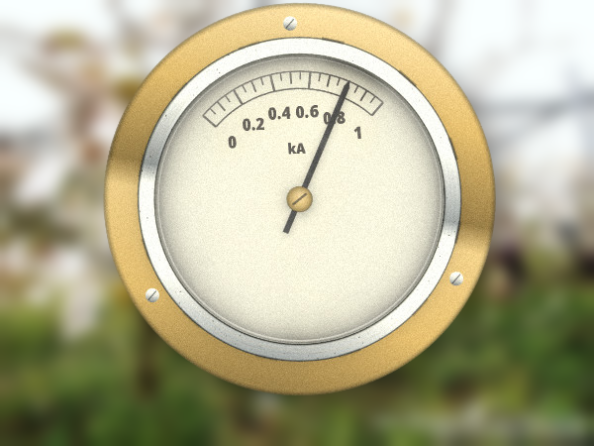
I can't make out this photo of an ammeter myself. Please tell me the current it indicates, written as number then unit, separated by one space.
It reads 0.8 kA
